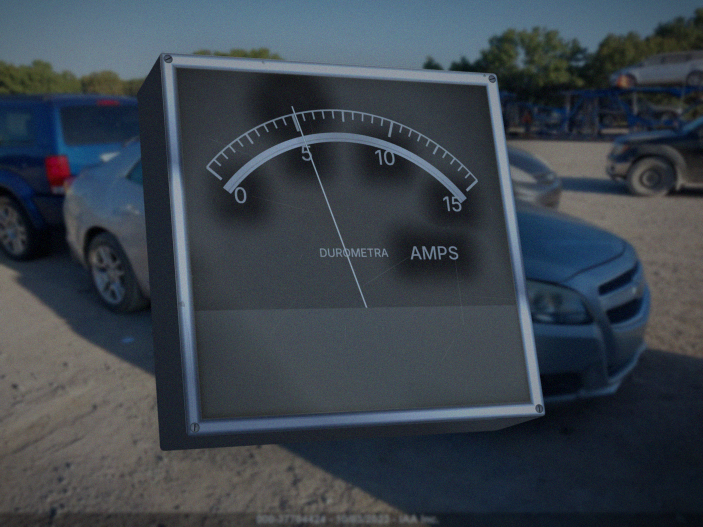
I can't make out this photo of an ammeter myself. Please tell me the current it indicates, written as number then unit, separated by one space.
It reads 5 A
